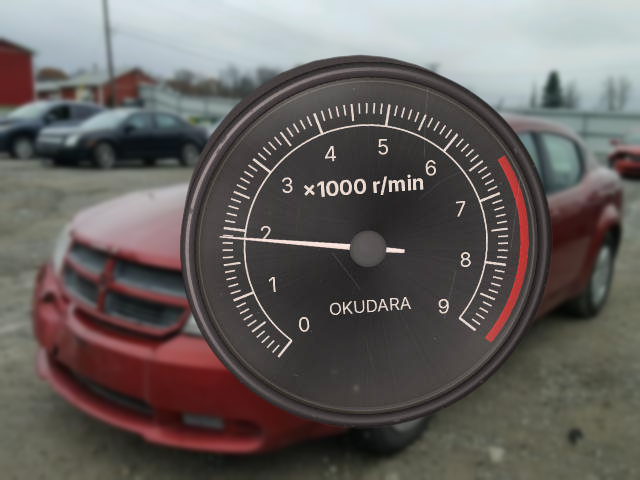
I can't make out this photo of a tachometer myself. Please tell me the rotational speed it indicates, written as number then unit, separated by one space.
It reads 1900 rpm
